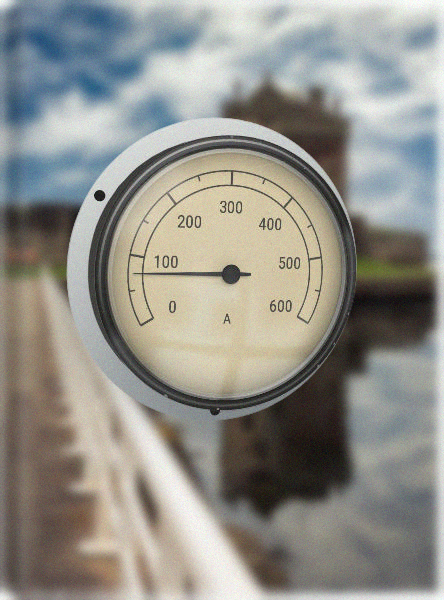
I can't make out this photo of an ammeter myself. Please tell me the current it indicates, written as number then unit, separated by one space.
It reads 75 A
